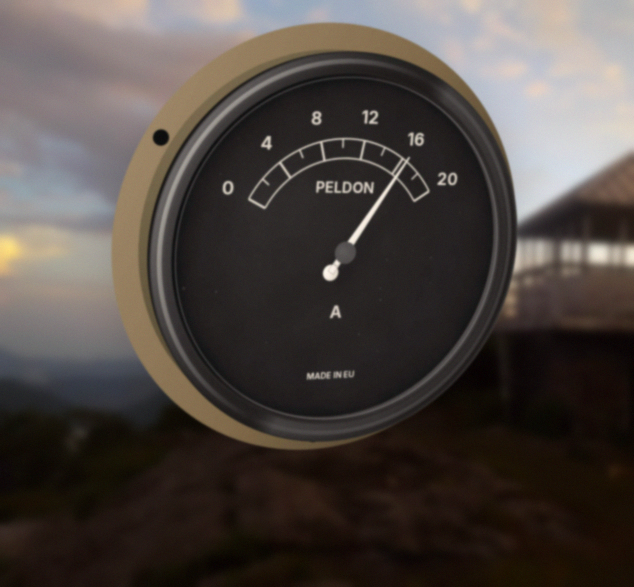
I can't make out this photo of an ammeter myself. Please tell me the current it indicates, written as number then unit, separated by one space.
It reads 16 A
